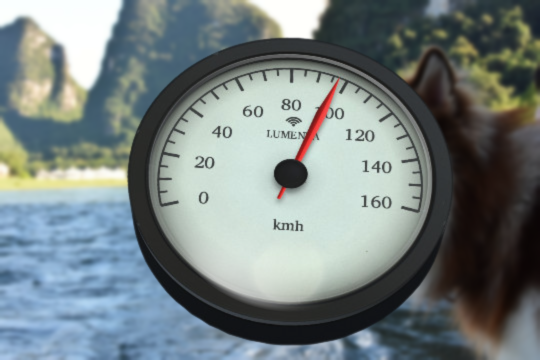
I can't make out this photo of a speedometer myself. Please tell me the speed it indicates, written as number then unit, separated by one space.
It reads 97.5 km/h
